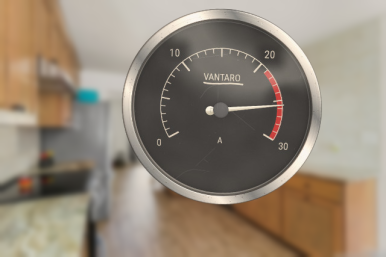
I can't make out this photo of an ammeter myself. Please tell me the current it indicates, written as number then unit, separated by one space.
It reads 25.5 A
